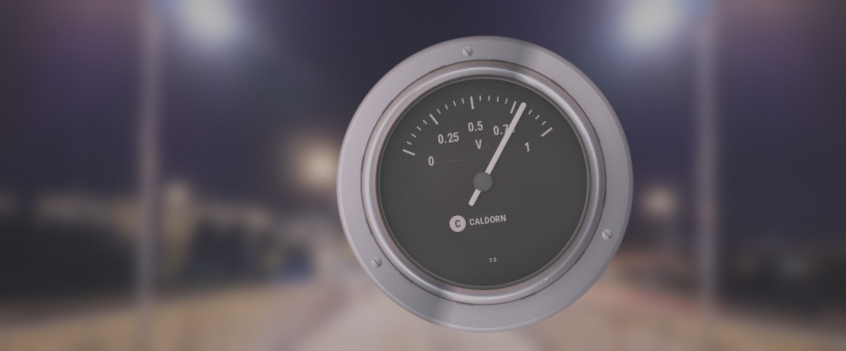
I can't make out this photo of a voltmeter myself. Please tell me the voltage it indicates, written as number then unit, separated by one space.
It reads 0.8 V
